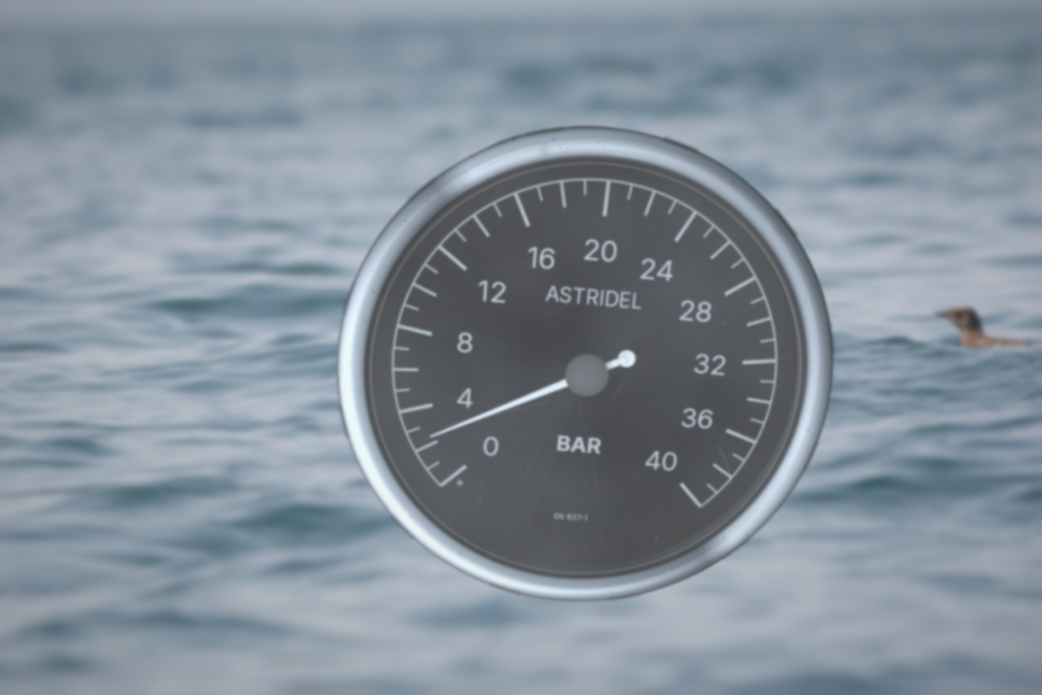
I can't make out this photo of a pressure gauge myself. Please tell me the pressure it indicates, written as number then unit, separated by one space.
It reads 2.5 bar
